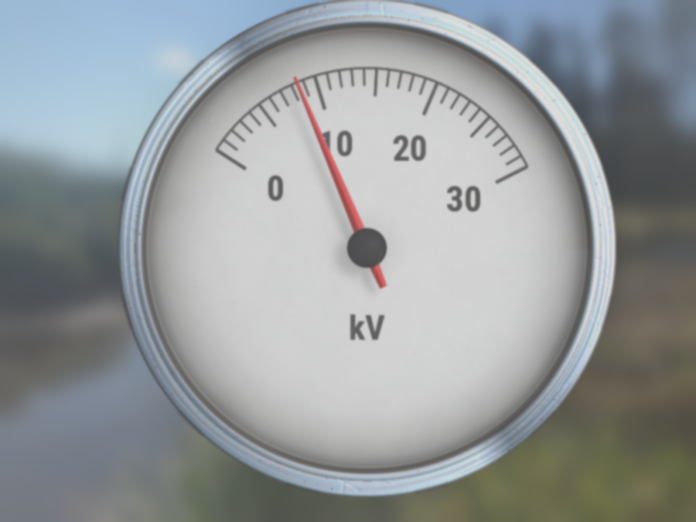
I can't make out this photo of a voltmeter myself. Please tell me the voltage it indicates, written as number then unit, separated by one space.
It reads 8.5 kV
